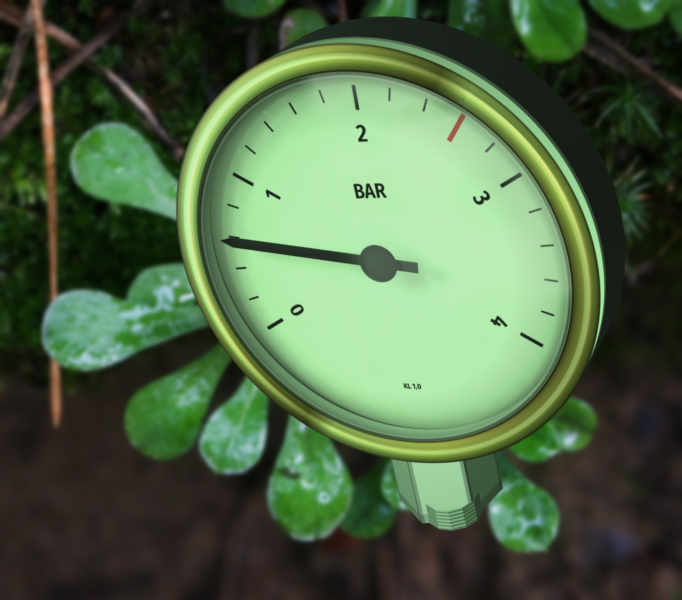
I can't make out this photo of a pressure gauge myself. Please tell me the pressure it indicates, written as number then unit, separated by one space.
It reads 0.6 bar
